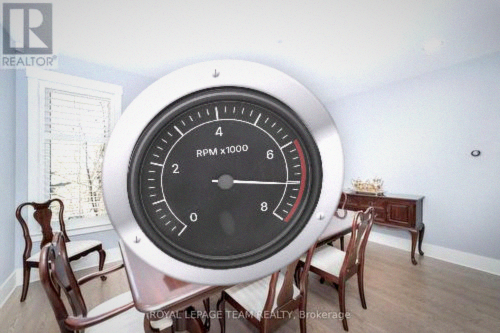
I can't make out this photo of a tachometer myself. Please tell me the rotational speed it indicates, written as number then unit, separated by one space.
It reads 7000 rpm
